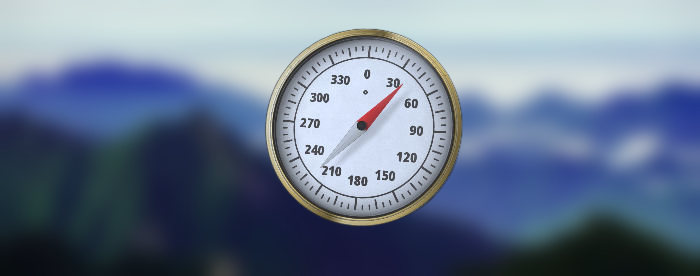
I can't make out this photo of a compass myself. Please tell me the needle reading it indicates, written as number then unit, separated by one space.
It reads 40 °
